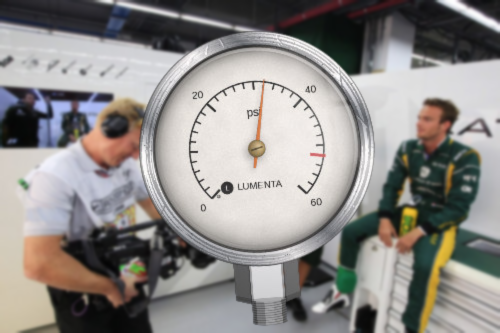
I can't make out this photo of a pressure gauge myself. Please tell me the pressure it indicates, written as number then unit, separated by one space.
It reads 32 psi
